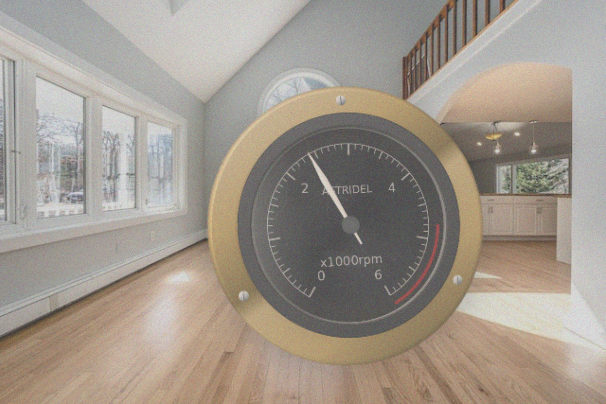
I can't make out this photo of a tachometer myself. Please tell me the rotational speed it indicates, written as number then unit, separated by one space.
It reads 2400 rpm
